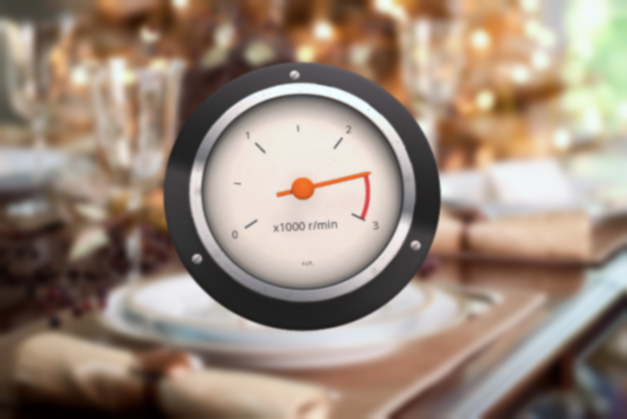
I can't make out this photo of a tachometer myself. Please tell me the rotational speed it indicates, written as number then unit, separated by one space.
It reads 2500 rpm
